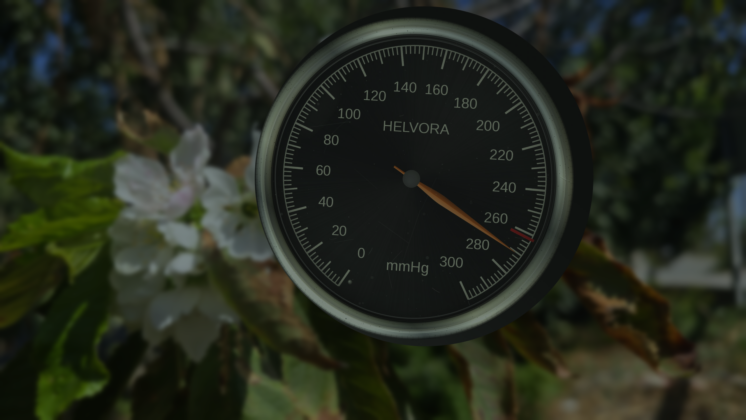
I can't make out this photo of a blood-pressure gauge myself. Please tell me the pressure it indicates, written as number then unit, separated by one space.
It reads 270 mmHg
